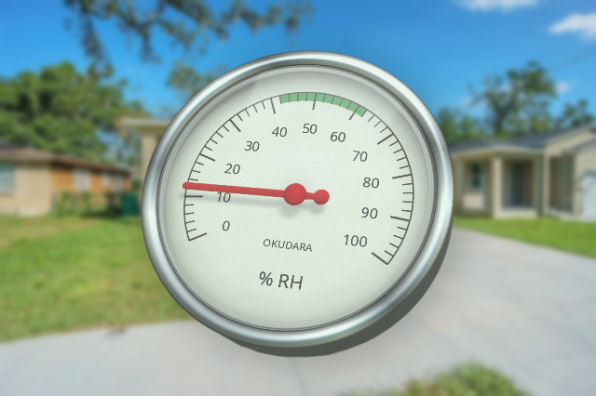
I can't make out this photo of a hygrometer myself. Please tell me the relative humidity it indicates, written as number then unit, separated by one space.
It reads 12 %
